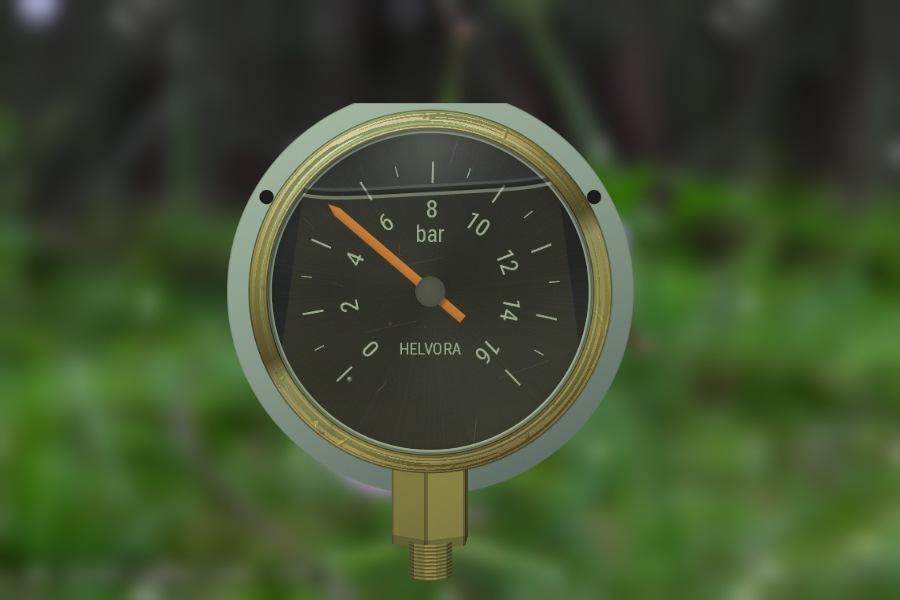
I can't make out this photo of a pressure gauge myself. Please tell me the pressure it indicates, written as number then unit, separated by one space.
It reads 5 bar
